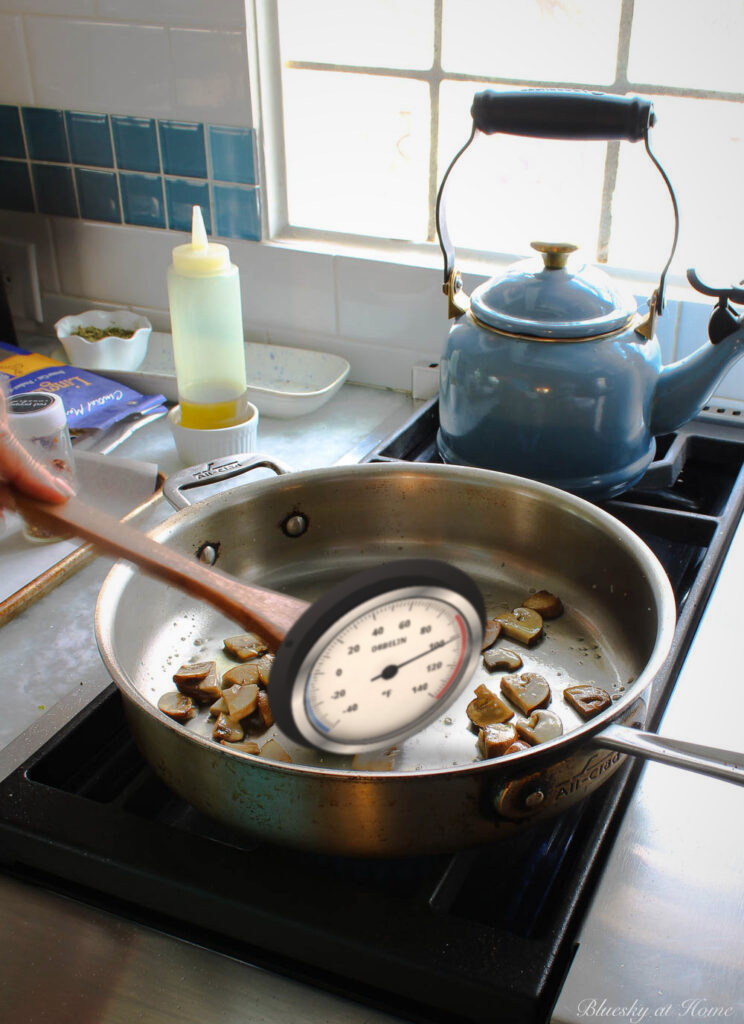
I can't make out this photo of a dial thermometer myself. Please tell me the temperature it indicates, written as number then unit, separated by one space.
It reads 100 °F
